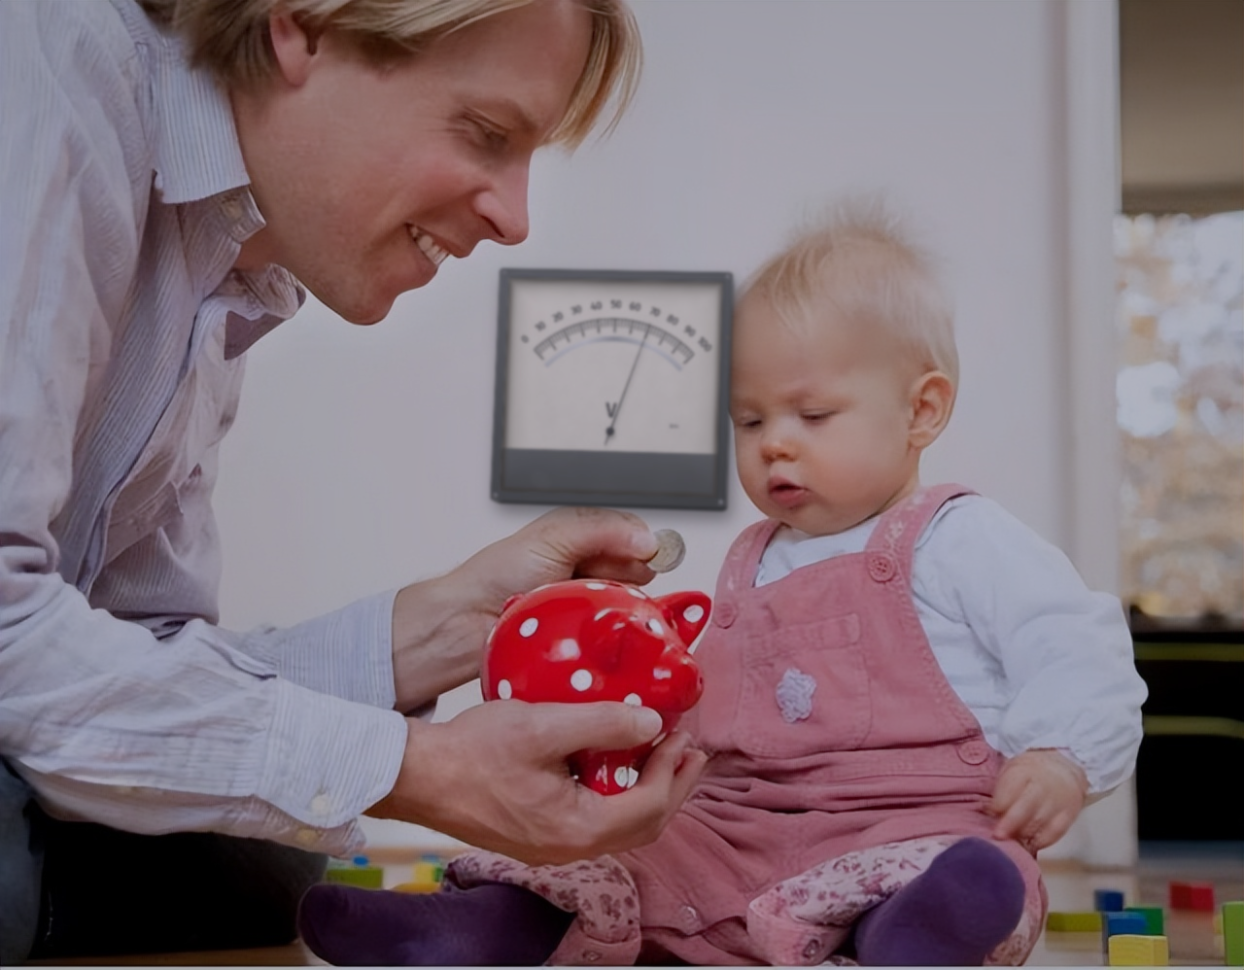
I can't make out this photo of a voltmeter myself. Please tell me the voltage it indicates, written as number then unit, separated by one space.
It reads 70 V
